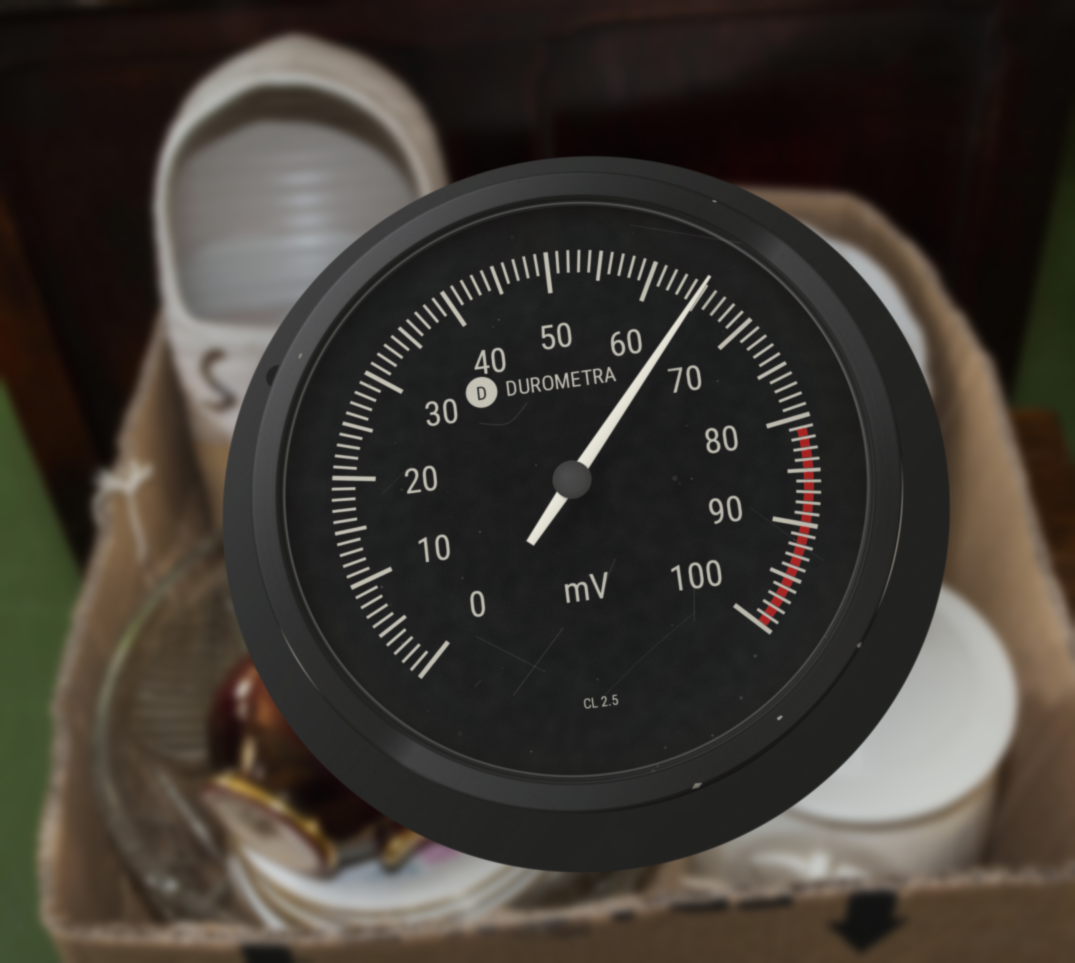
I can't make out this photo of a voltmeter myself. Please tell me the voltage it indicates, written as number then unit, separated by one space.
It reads 65 mV
